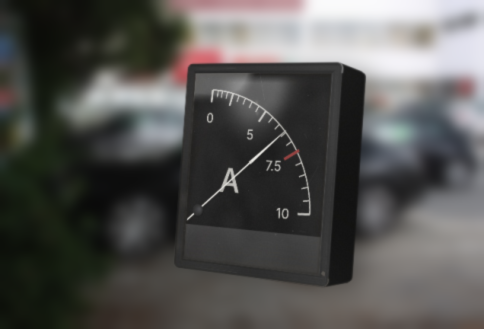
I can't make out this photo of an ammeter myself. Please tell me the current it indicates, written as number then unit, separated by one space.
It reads 6.5 A
